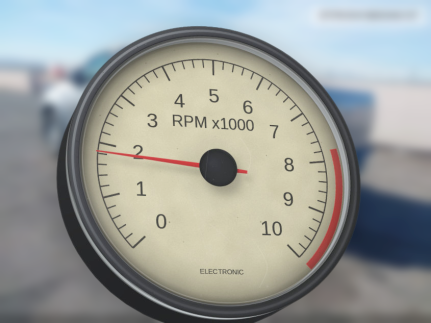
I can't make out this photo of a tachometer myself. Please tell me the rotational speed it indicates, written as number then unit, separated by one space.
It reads 1800 rpm
